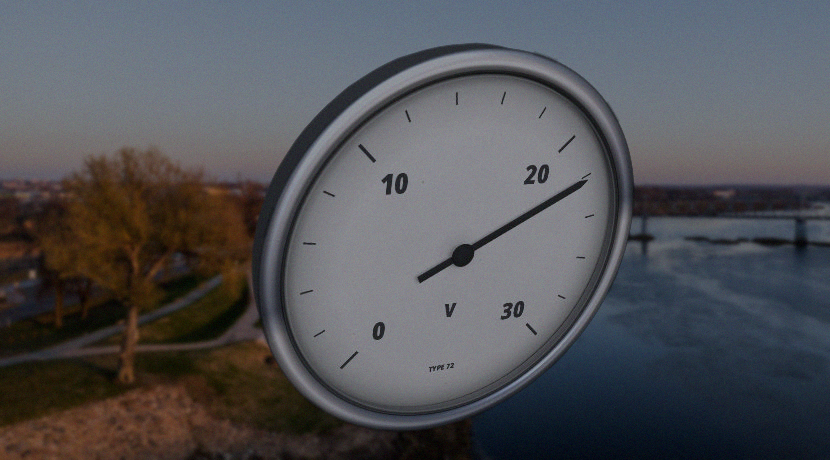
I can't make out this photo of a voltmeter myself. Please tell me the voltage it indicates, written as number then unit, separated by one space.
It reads 22 V
